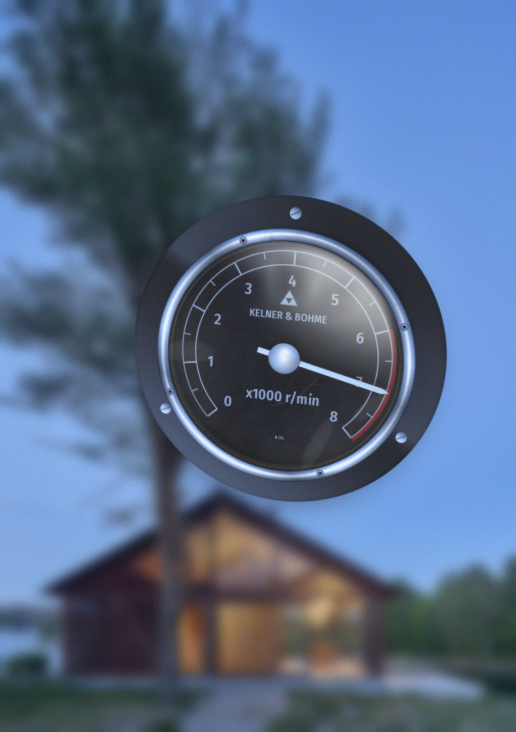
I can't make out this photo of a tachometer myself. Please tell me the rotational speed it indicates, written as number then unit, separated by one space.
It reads 7000 rpm
